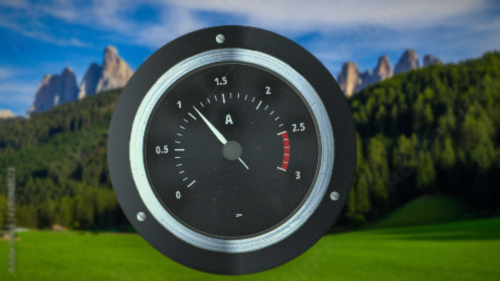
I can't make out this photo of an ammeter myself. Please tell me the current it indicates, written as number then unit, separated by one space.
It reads 1.1 A
